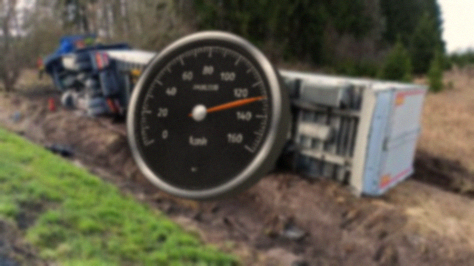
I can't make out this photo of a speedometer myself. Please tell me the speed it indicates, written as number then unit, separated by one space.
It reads 130 km/h
